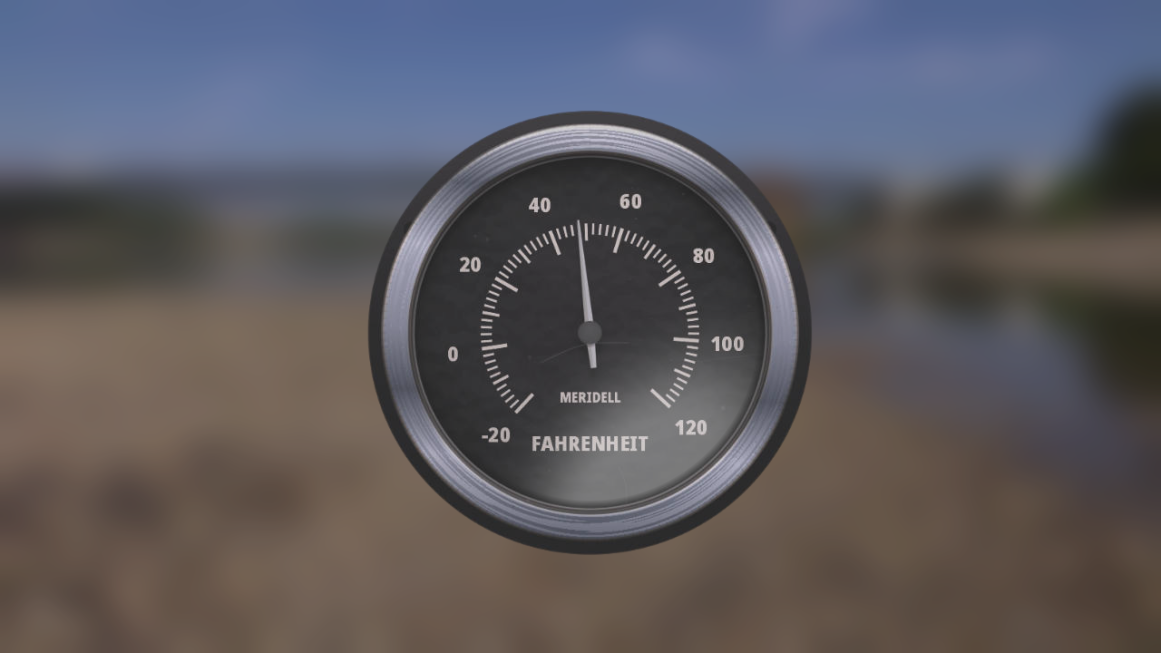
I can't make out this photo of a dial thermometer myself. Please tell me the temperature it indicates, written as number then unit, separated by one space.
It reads 48 °F
